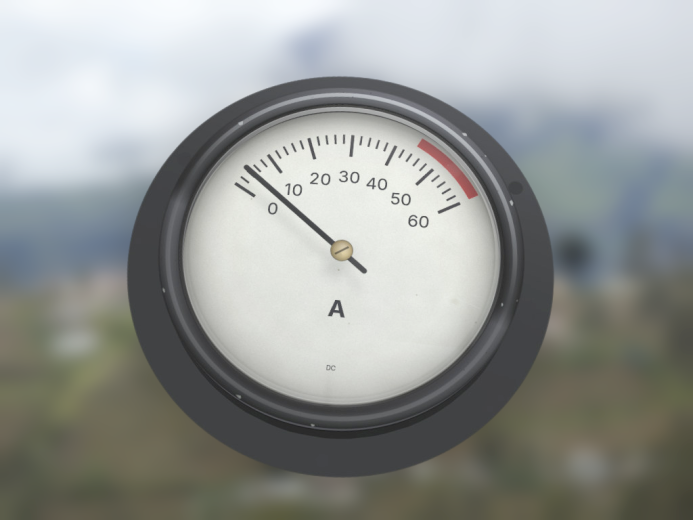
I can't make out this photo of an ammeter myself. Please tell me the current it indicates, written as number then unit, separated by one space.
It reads 4 A
